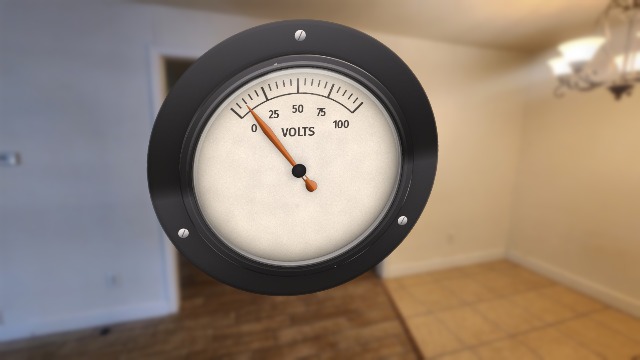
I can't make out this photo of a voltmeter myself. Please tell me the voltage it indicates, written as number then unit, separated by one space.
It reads 10 V
